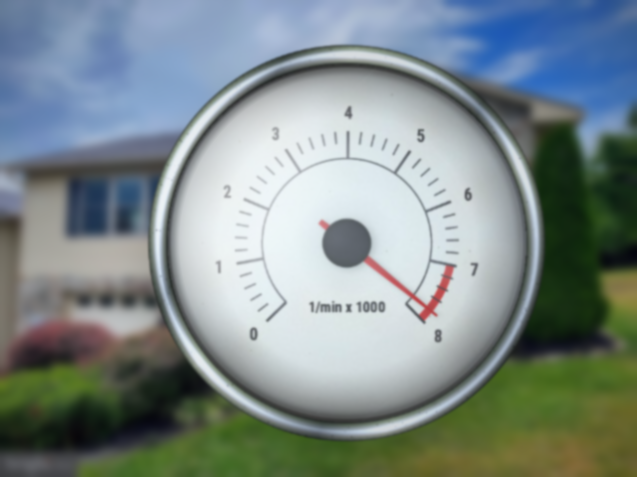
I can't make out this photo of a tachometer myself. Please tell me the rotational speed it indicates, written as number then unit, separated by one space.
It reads 7800 rpm
